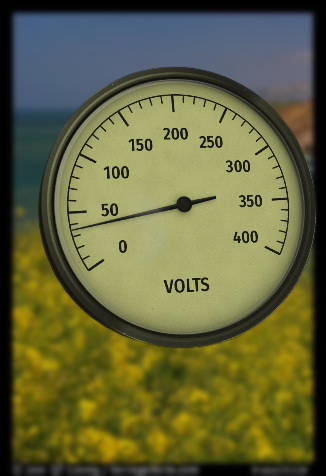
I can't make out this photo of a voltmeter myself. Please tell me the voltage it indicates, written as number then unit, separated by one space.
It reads 35 V
